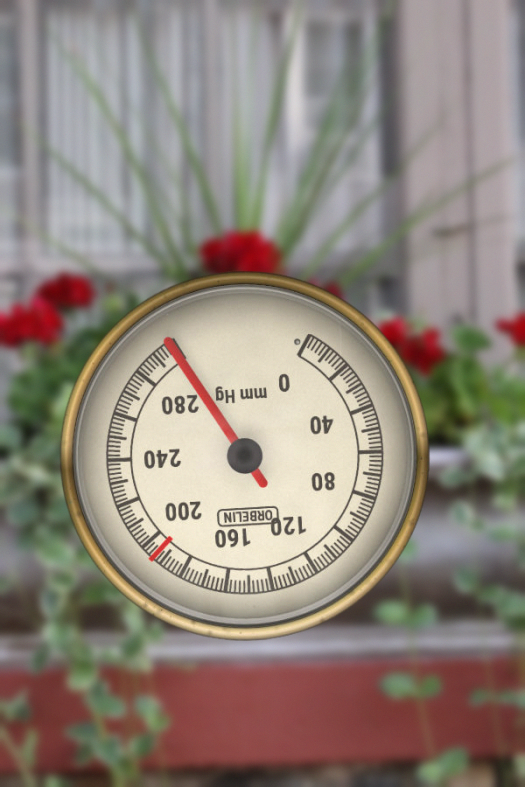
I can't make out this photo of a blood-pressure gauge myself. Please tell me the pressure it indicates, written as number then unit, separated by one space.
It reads 298 mmHg
